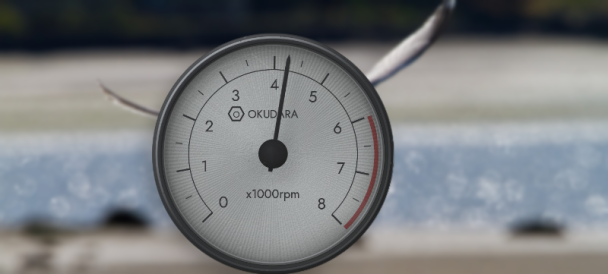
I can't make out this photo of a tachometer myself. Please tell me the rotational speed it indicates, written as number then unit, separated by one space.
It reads 4250 rpm
